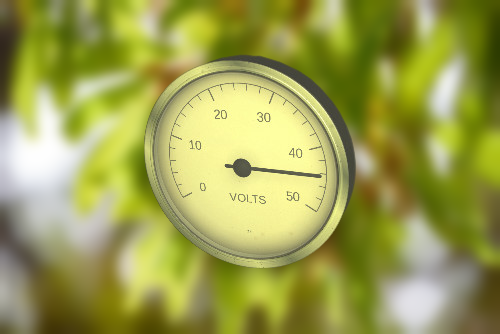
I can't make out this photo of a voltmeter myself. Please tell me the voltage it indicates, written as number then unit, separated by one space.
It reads 44 V
